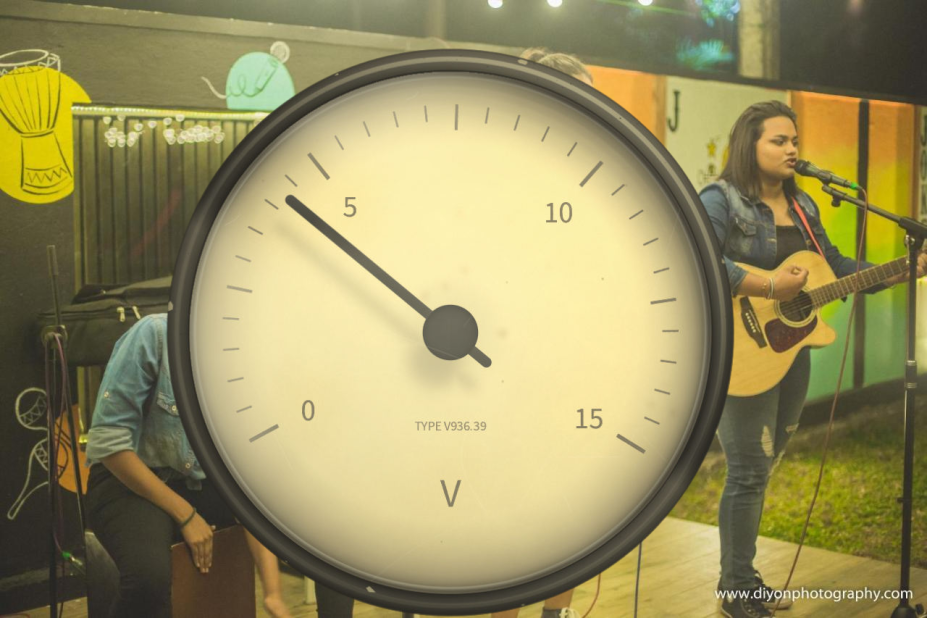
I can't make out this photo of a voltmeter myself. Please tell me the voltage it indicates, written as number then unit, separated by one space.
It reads 4.25 V
